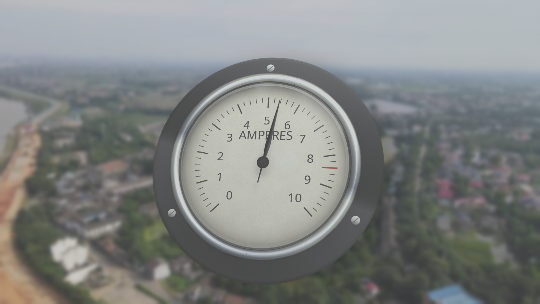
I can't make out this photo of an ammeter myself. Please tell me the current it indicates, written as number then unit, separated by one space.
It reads 5.4 A
